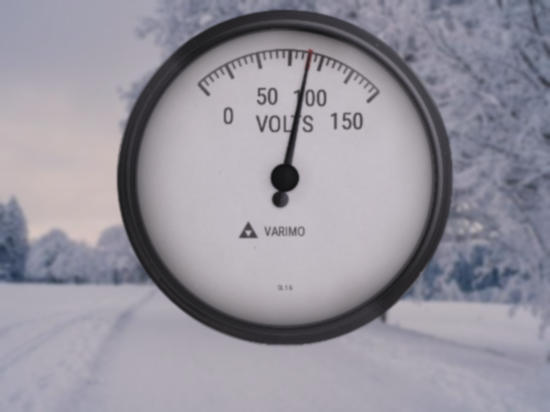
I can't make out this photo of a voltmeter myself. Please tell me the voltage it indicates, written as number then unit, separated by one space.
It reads 90 V
